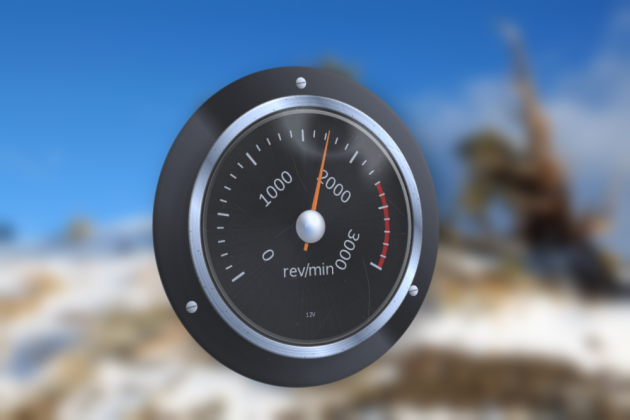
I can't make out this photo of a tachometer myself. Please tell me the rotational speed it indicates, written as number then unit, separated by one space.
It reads 1700 rpm
